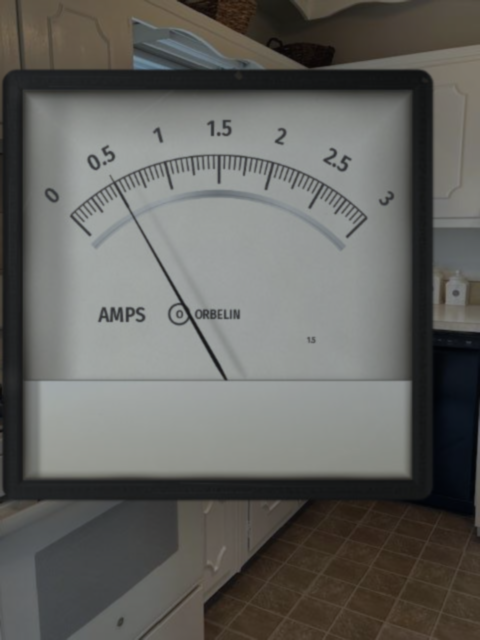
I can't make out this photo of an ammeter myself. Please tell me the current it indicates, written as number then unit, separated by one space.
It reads 0.5 A
